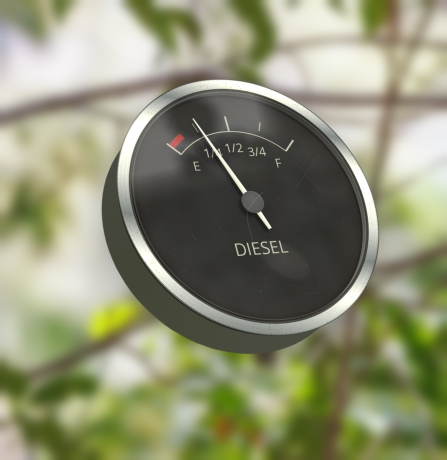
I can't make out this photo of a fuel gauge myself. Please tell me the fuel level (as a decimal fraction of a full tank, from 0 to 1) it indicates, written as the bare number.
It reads 0.25
